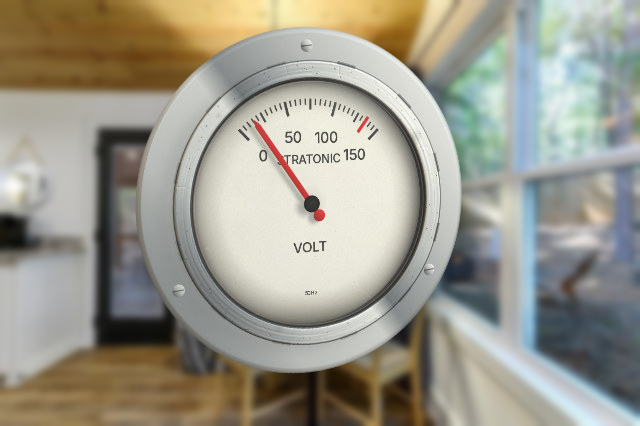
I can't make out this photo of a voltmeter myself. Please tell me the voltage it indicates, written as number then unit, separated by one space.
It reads 15 V
